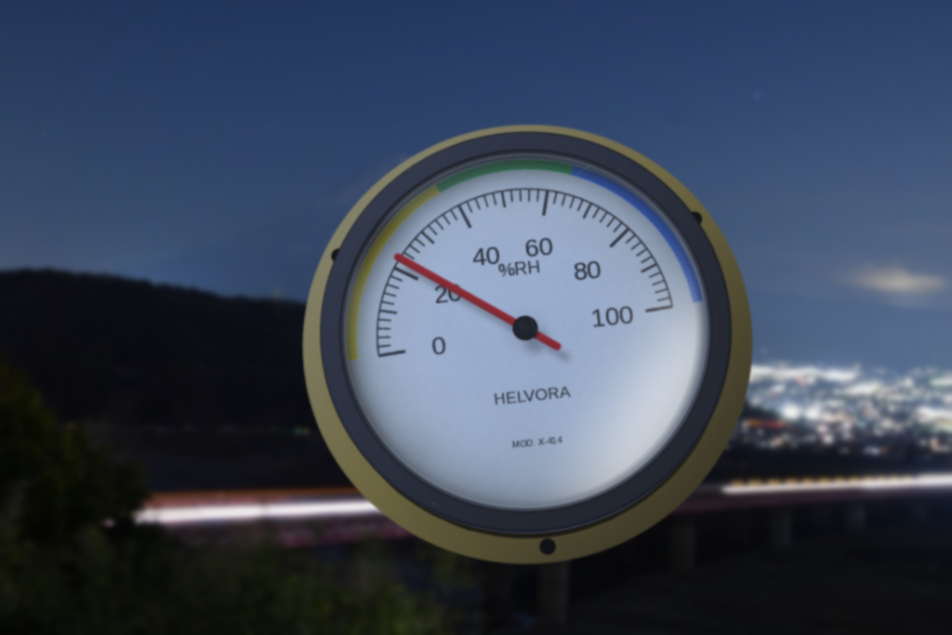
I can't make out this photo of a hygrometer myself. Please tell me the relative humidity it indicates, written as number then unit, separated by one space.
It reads 22 %
